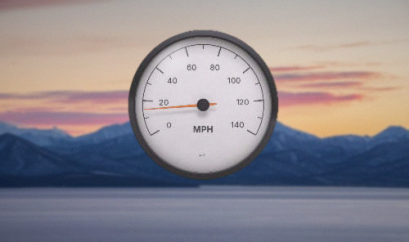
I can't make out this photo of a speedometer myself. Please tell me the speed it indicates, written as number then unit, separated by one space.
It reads 15 mph
